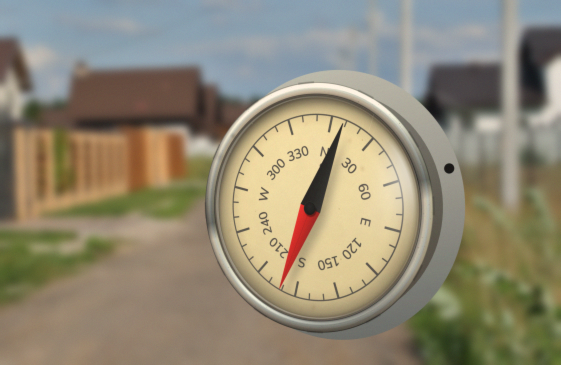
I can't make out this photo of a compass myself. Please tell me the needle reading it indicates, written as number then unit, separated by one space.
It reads 190 °
